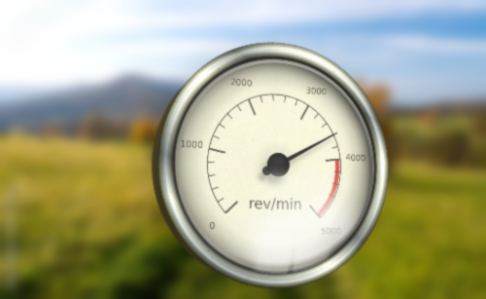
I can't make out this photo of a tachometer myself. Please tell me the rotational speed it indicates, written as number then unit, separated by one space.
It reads 3600 rpm
